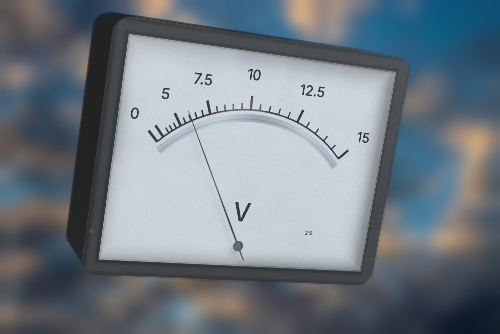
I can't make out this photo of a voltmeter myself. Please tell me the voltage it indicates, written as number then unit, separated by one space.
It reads 6 V
